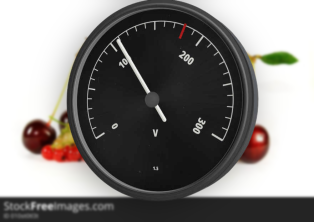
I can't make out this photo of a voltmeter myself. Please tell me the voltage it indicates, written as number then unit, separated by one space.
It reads 110 V
